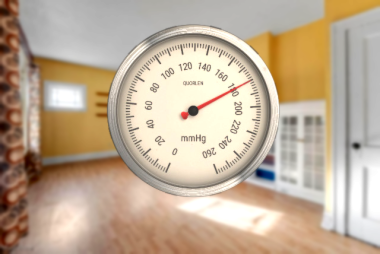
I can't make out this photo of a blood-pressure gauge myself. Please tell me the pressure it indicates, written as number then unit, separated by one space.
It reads 180 mmHg
